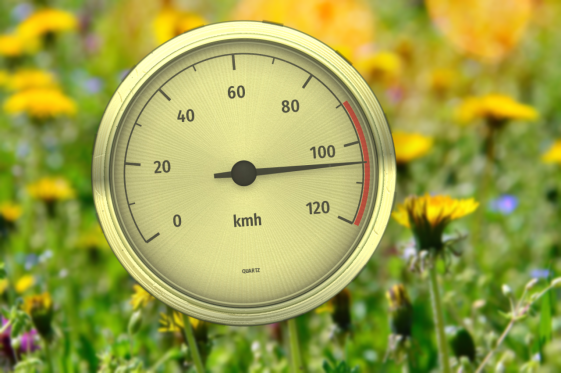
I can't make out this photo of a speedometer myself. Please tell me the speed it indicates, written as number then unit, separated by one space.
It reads 105 km/h
